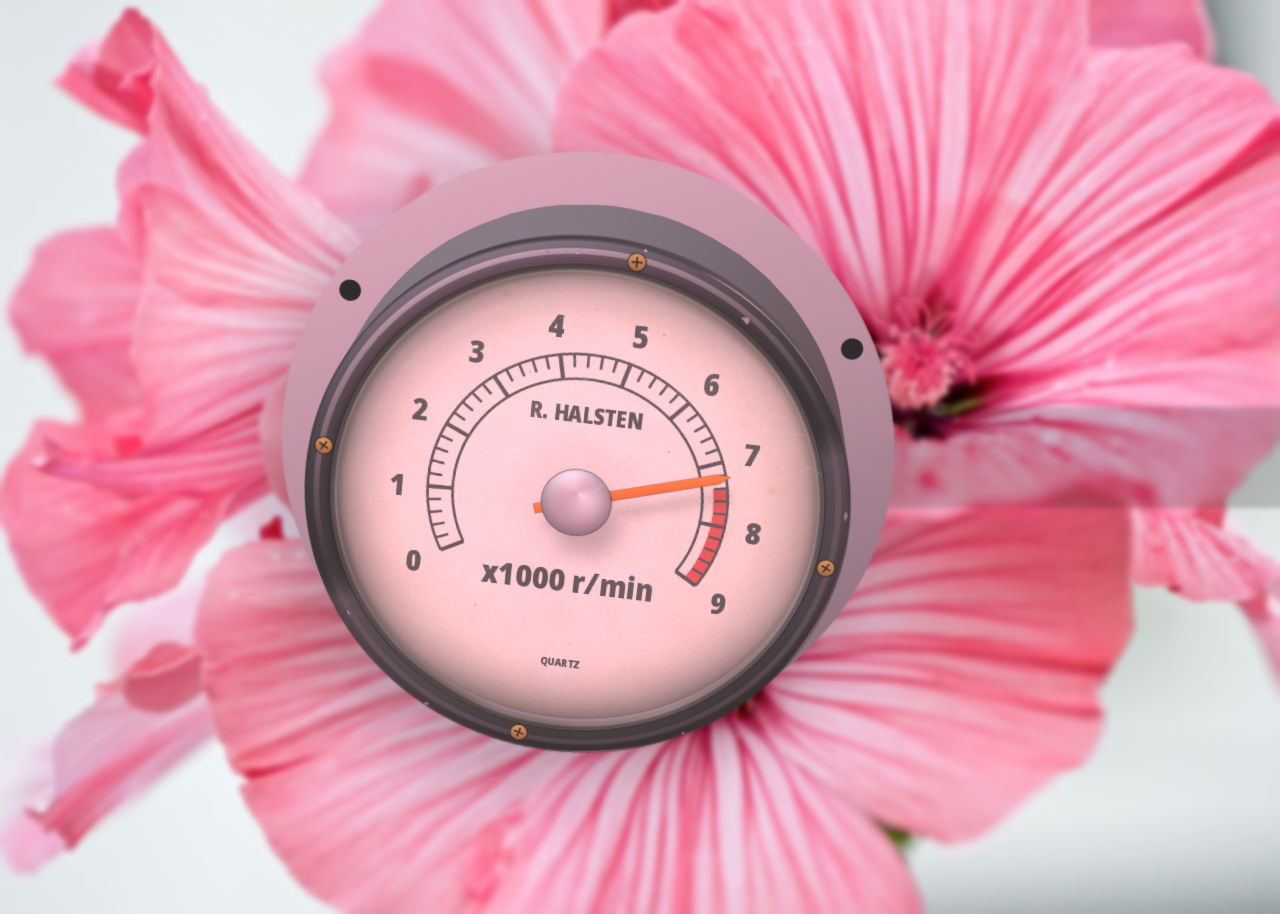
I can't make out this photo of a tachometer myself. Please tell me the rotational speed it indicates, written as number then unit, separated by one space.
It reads 7200 rpm
